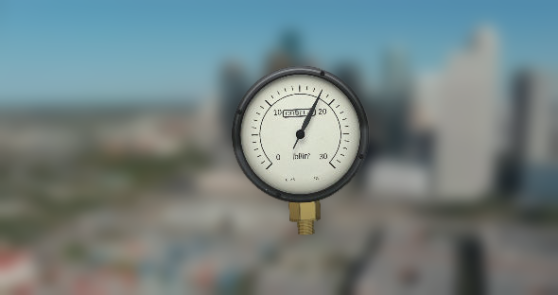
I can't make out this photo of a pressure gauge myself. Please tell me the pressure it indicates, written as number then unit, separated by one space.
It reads 18 psi
